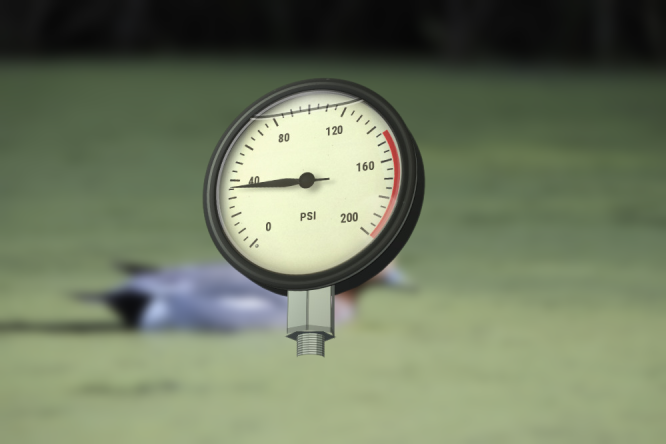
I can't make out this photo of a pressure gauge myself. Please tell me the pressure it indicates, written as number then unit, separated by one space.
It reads 35 psi
